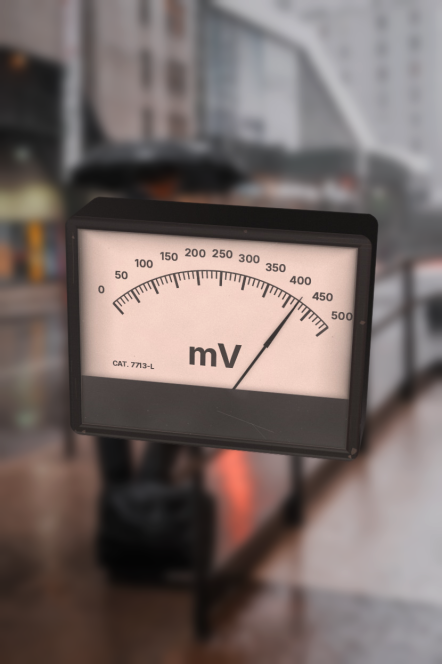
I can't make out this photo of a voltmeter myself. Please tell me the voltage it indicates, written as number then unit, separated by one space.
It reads 420 mV
